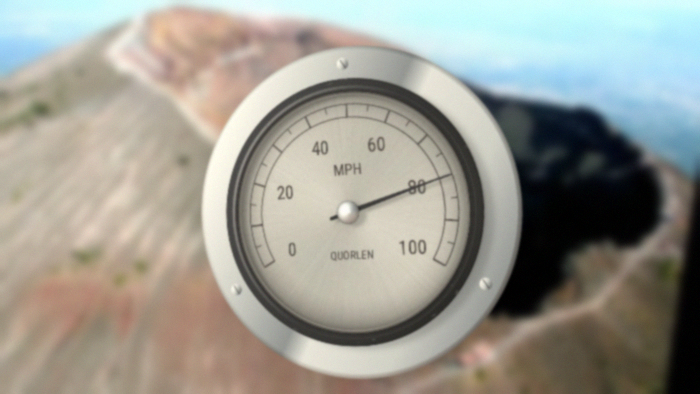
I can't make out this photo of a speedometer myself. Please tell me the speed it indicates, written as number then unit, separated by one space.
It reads 80 mph
